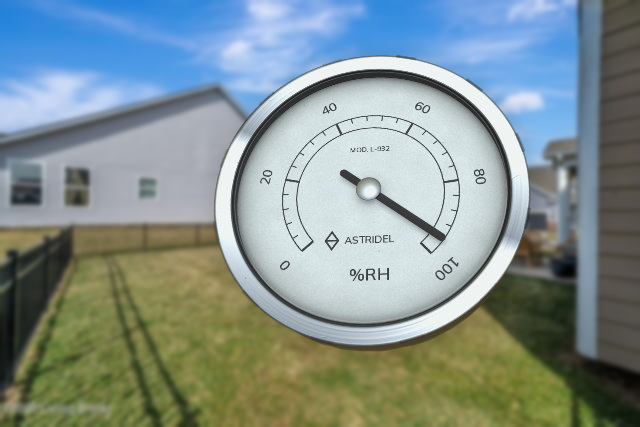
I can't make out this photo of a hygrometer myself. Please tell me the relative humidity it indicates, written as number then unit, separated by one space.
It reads 96 %
